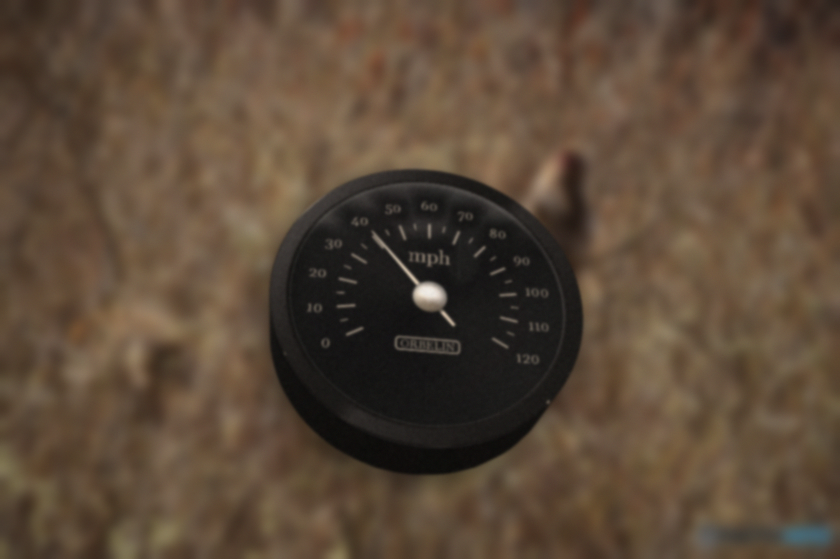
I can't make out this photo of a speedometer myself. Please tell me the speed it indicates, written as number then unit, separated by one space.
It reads 40 mph
